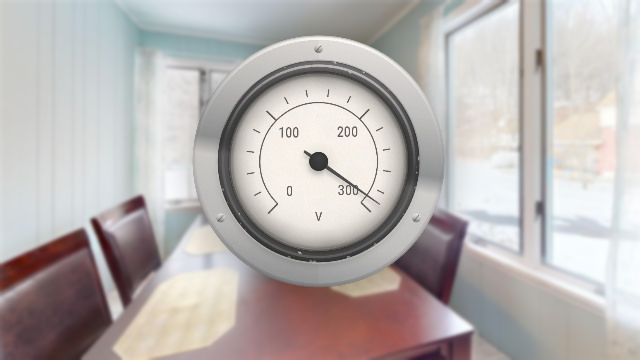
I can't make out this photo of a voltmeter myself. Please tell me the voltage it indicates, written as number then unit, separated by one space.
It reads 290 V
